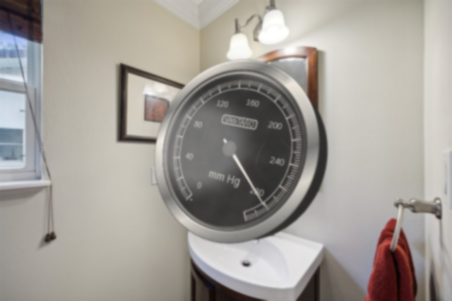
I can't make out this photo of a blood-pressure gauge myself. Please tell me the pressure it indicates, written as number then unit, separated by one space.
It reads 280 mmHg
